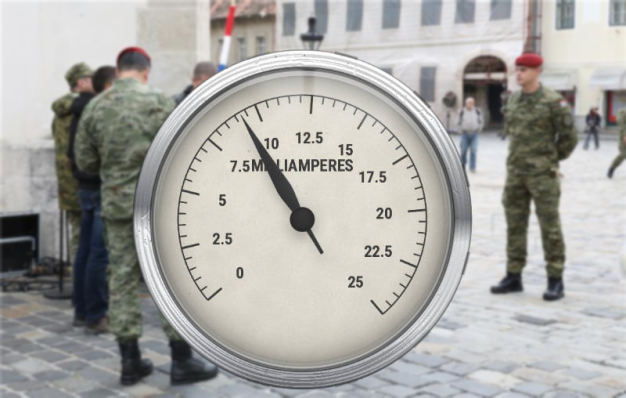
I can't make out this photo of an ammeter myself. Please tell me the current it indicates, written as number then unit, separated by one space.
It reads 9.25 mA
